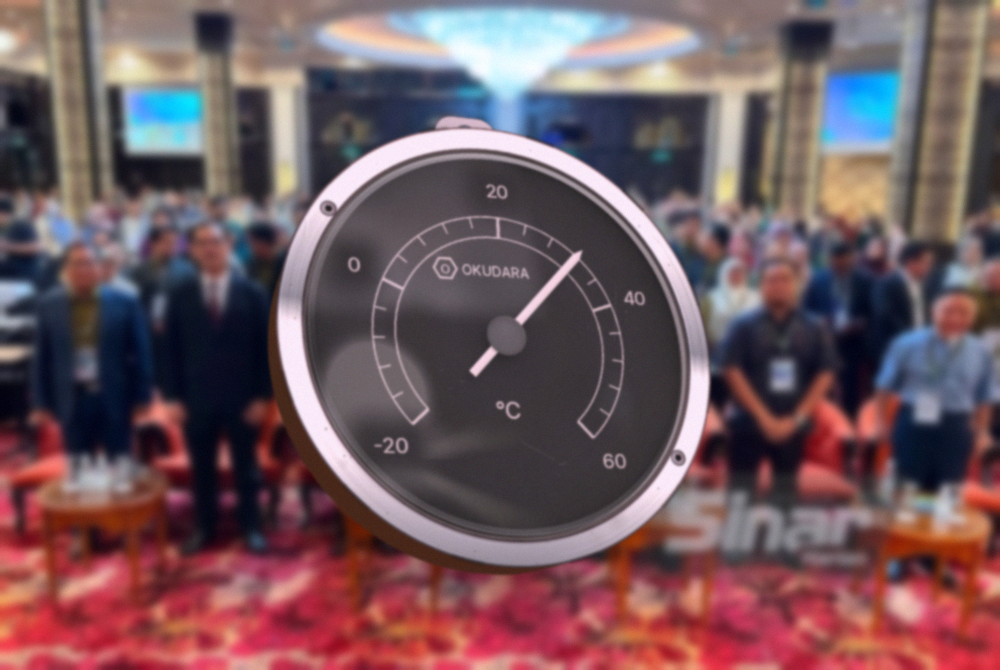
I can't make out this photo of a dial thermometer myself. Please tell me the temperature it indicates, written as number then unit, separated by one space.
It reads 32 °C
